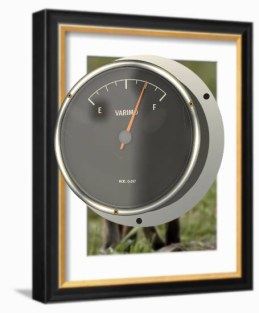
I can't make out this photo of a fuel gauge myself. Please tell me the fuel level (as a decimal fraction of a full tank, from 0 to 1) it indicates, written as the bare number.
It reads 0.75
